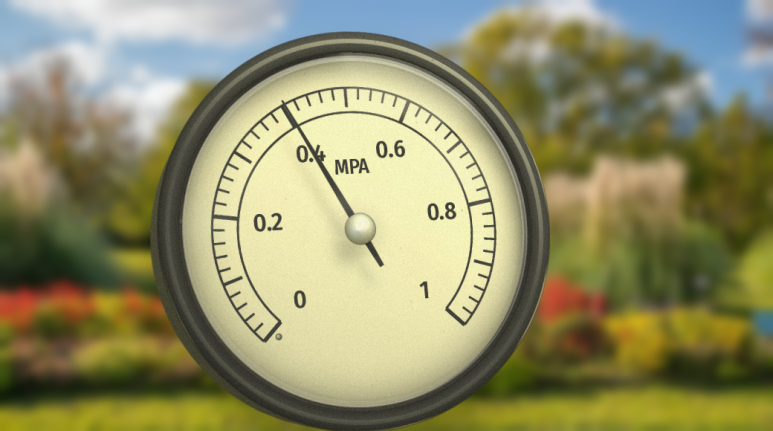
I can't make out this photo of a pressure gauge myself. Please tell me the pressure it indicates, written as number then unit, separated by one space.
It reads 0.4 MPa
